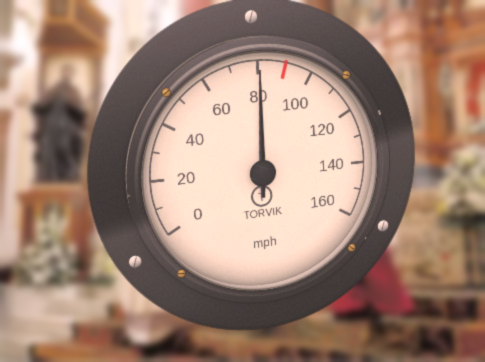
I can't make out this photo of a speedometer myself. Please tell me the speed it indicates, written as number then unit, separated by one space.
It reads 80 mph
